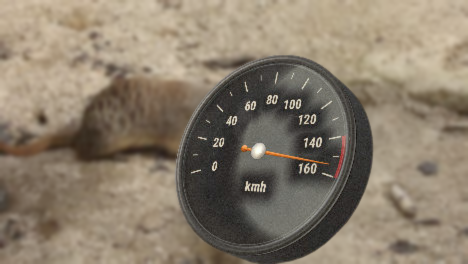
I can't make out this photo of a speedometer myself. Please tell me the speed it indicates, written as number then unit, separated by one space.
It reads 155 km/h
